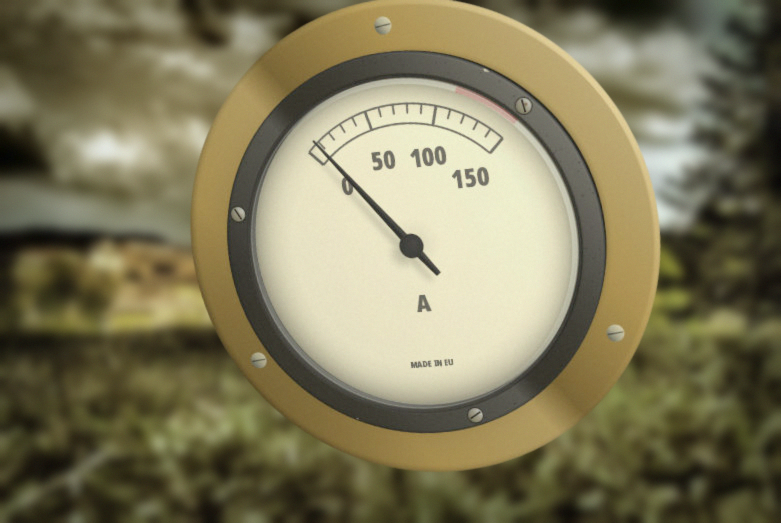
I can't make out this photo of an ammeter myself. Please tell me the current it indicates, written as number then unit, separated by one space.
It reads 10 A
